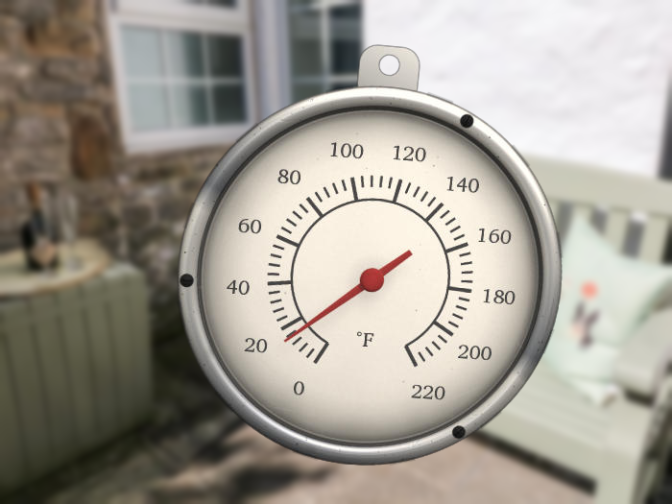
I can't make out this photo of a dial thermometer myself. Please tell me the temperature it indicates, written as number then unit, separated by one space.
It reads 16 °F
